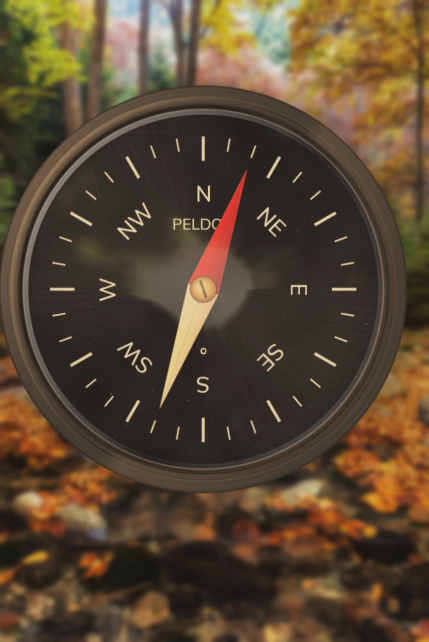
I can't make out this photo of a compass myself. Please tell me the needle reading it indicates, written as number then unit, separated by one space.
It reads 20 °
